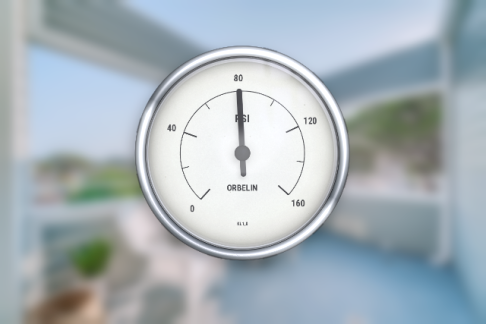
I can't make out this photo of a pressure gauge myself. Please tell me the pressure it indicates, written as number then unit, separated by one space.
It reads 80 psi
